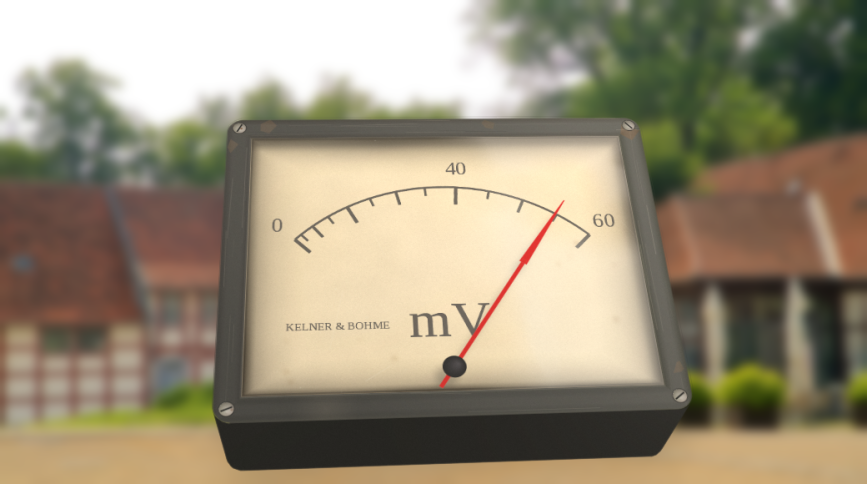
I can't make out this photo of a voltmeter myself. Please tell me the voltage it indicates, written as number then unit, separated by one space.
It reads 55 mV
